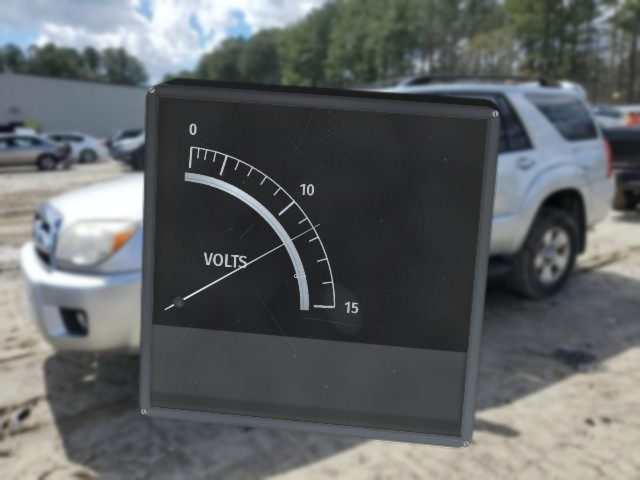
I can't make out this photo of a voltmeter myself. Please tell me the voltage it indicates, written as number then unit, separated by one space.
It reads 11.5 V
